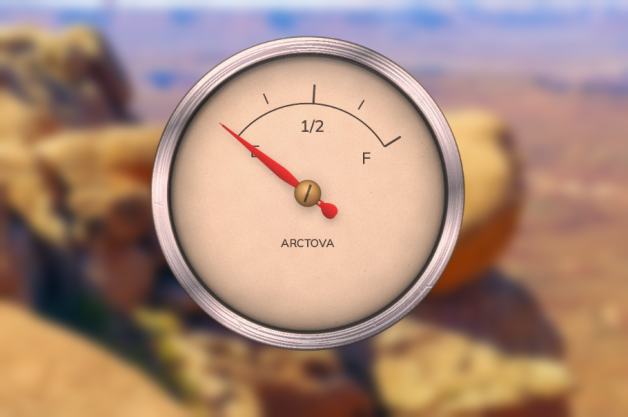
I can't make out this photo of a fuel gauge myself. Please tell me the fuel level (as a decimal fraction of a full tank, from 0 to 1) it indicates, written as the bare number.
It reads 0
